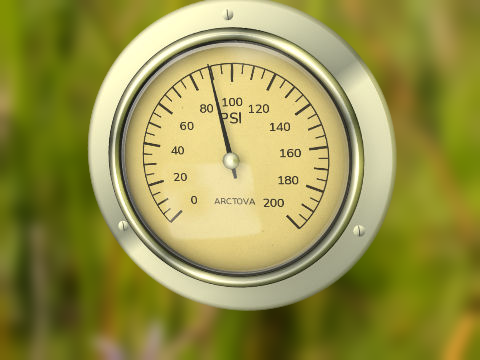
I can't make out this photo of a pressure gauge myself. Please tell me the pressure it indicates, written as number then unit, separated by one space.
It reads 90 psi
